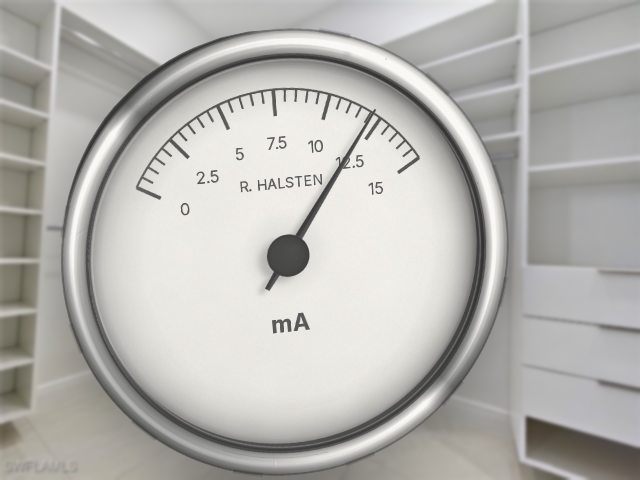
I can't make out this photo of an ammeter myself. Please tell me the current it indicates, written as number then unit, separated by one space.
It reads 12 mA
